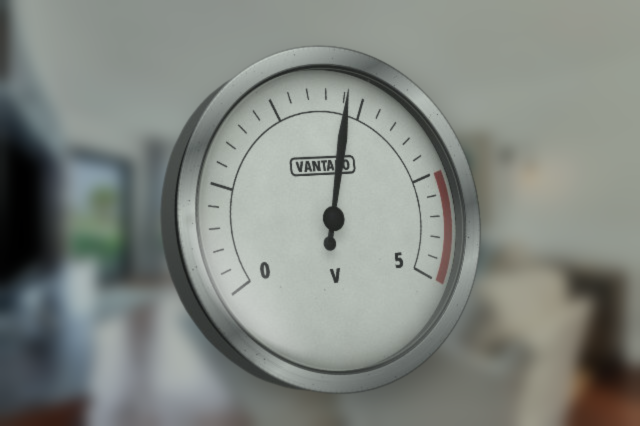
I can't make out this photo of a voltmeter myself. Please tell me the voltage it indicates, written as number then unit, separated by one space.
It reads 2.8 V
